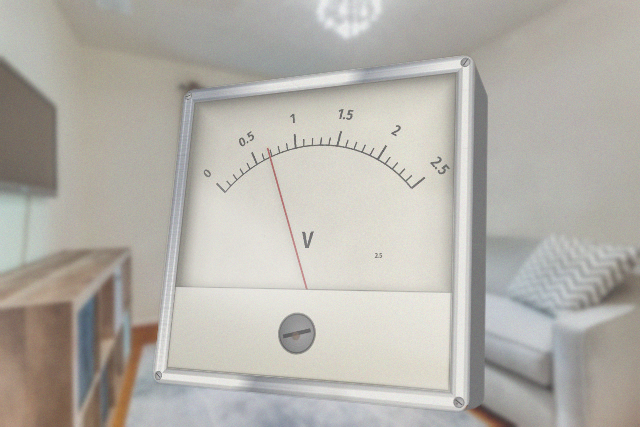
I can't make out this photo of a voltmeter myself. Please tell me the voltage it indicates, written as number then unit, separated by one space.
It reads 0.7 V
